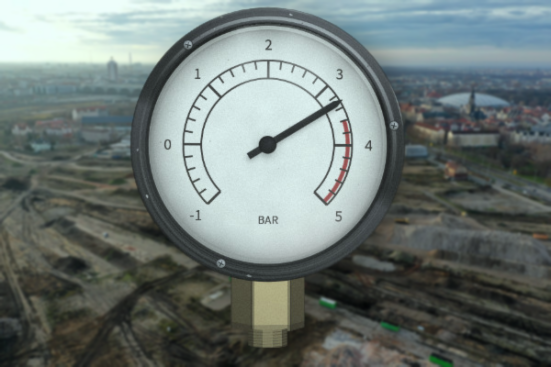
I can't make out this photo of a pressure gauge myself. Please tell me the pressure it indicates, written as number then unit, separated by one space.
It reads 3.3 bar
